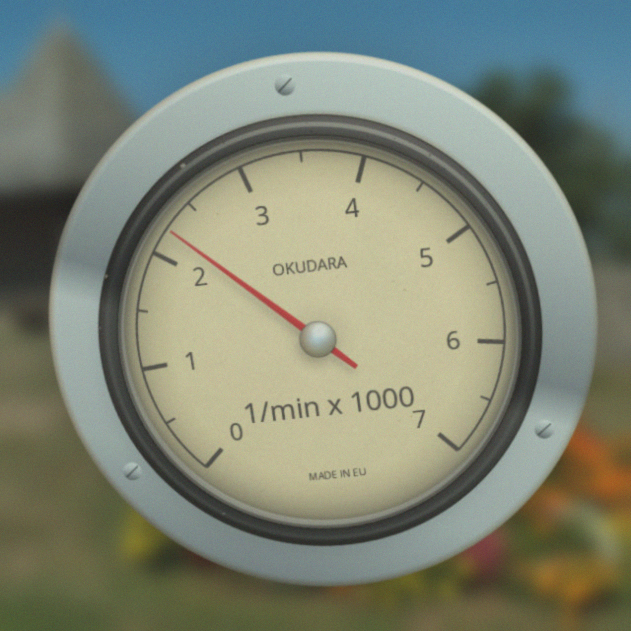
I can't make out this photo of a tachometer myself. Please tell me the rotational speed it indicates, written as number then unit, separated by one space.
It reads 2250 rpm
